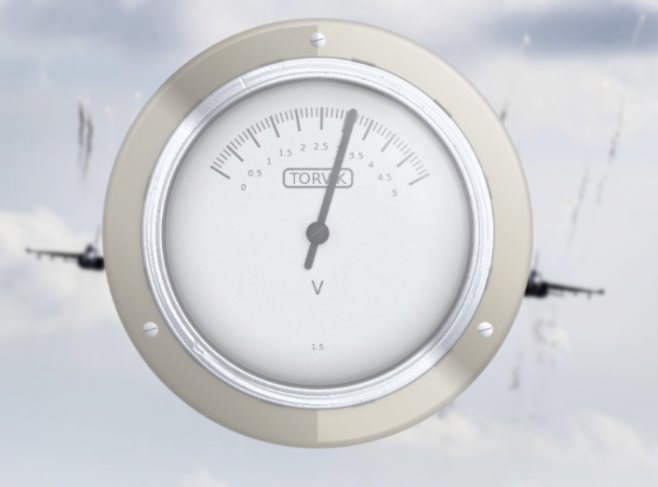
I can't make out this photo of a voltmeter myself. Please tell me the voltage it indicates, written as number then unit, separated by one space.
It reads 3.1 V
